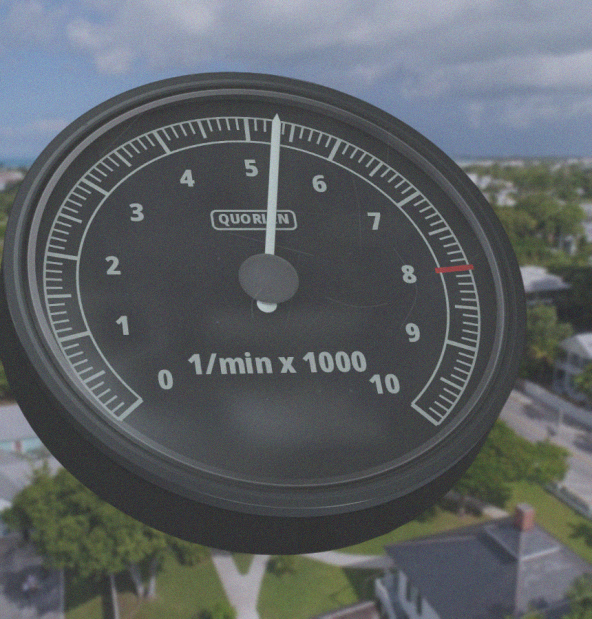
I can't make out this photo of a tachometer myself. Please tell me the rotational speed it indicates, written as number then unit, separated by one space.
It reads 5300 rpm
